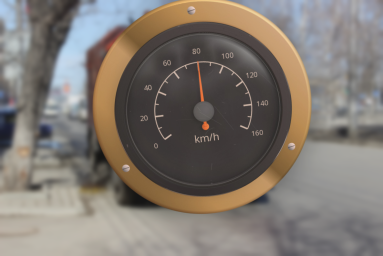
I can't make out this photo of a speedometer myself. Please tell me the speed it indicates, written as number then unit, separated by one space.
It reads 80 km/h
